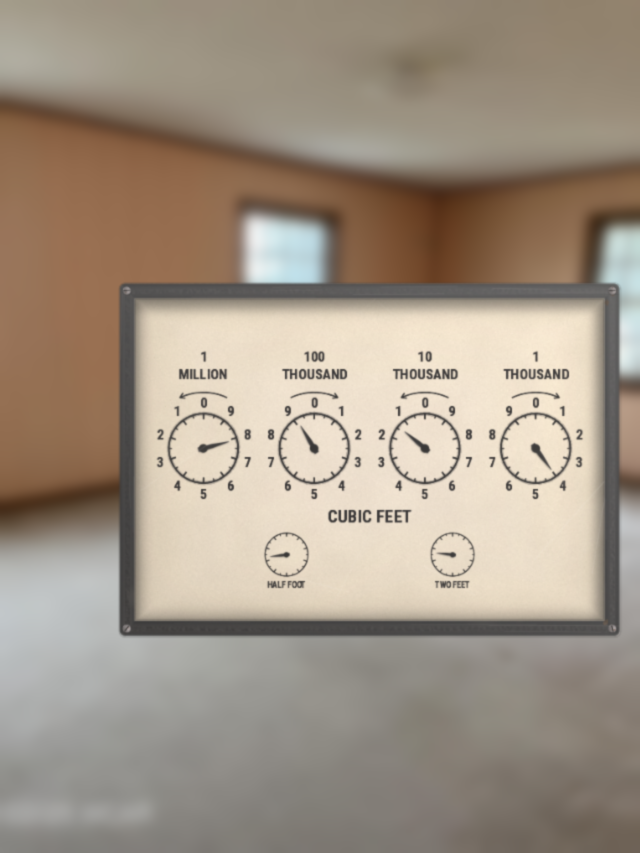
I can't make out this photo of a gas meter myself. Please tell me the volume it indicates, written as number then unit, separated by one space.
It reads 791400 ft³
